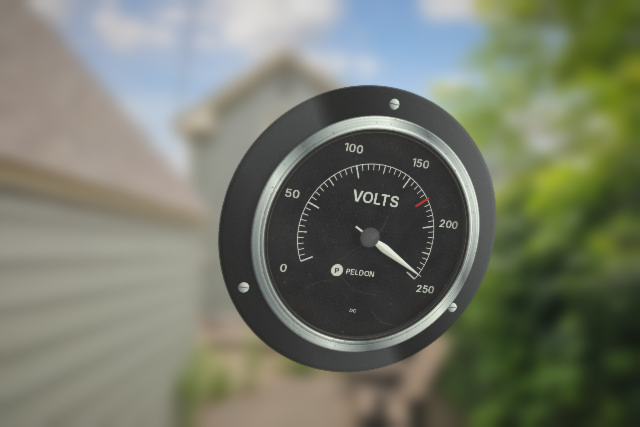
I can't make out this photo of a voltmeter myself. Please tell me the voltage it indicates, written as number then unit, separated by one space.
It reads 245 V
